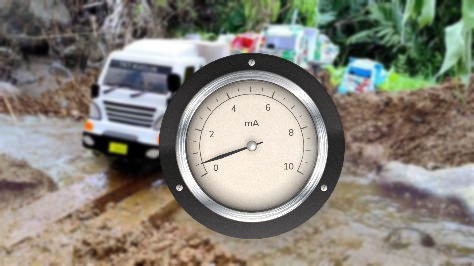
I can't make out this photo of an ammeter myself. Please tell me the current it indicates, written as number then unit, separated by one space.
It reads 0.5 mA
